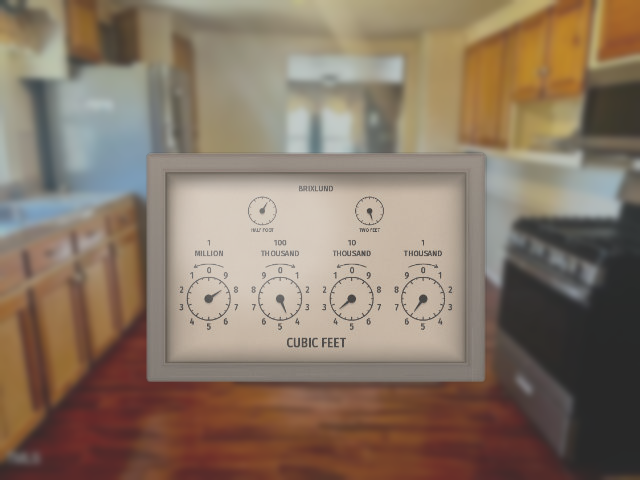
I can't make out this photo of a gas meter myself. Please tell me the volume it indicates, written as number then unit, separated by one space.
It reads 843600 ft³
